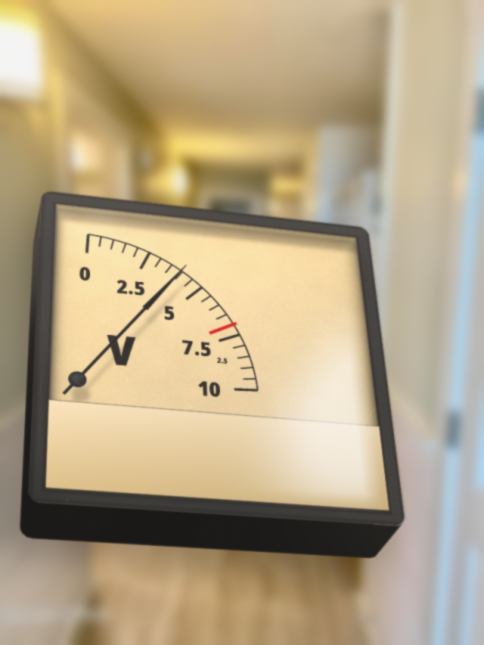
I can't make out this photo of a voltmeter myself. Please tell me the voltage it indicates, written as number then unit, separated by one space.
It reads 4 V
